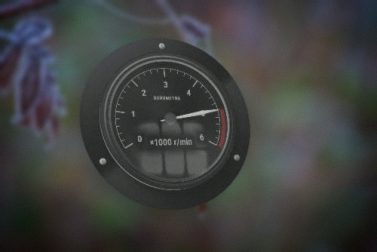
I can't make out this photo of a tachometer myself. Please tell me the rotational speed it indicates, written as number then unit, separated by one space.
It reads 5000 rpm
